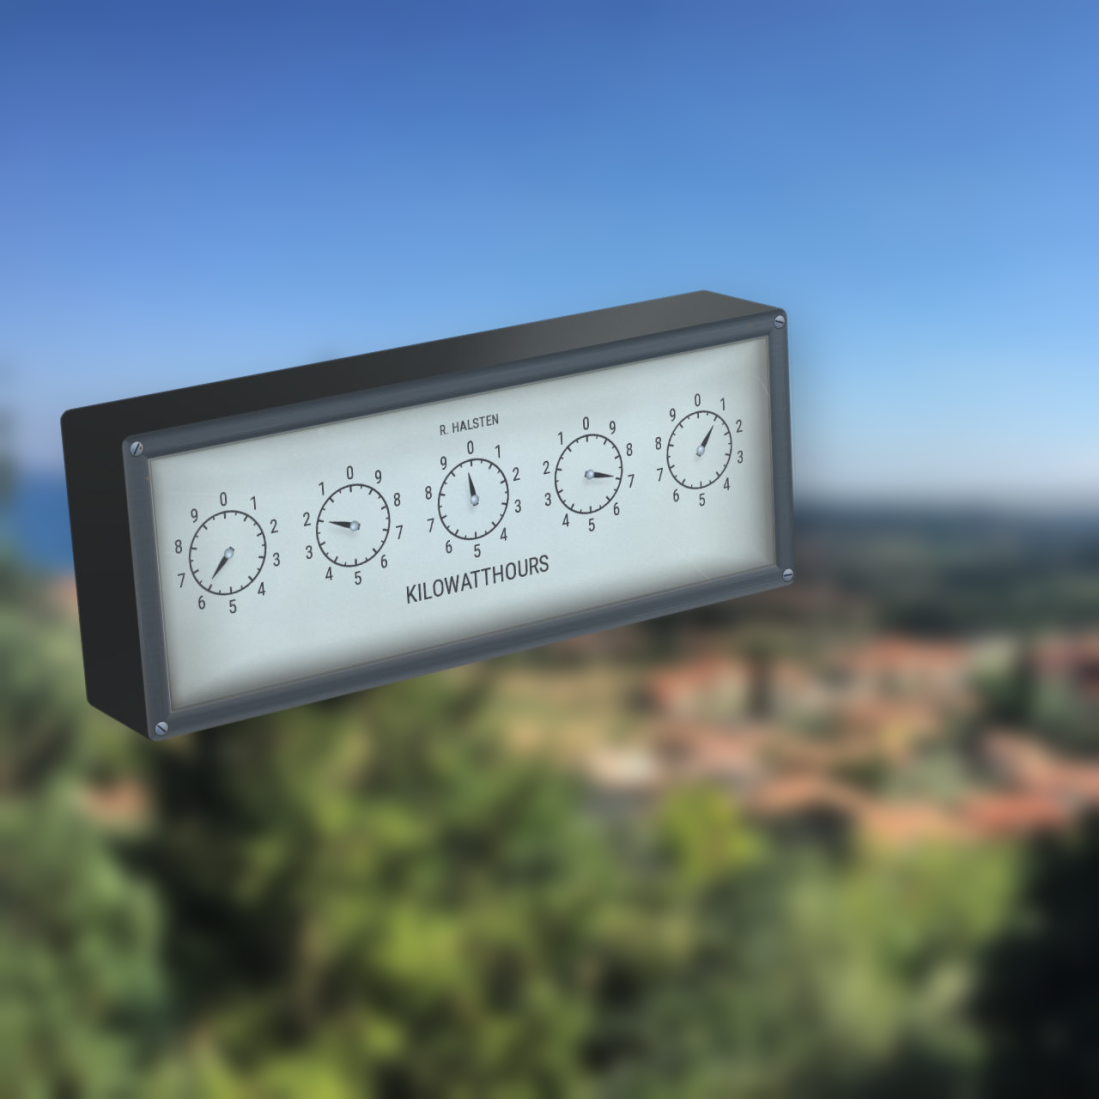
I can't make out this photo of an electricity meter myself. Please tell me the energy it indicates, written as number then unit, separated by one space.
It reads 61971 kWh
